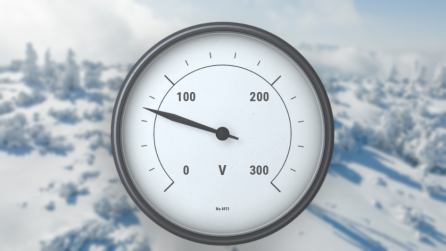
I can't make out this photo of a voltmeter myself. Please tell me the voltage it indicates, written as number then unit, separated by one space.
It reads 70 V
